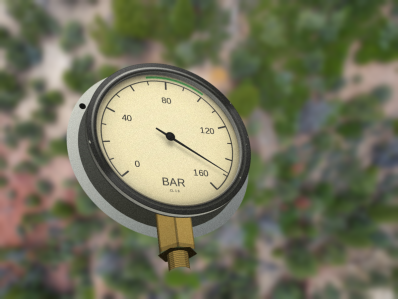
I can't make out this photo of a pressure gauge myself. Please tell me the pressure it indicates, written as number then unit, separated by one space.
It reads 150 bar
